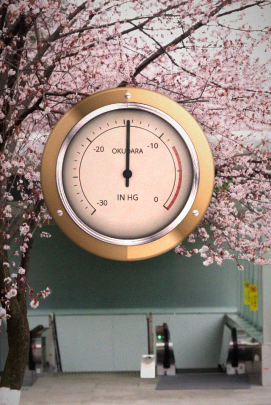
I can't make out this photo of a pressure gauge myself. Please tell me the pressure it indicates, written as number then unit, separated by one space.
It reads -14.5 inHg
